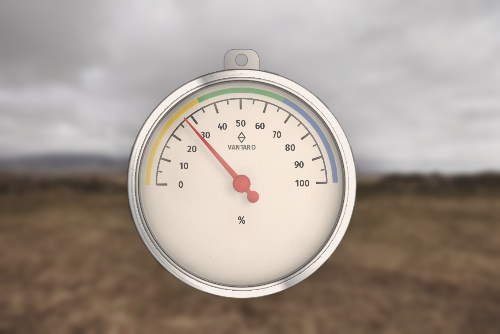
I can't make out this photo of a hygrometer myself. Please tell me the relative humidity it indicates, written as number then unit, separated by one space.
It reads 27.5 %
